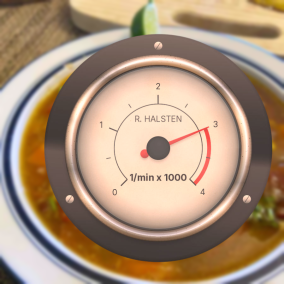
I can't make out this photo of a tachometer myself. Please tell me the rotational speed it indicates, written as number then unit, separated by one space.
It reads 3000 rpm
